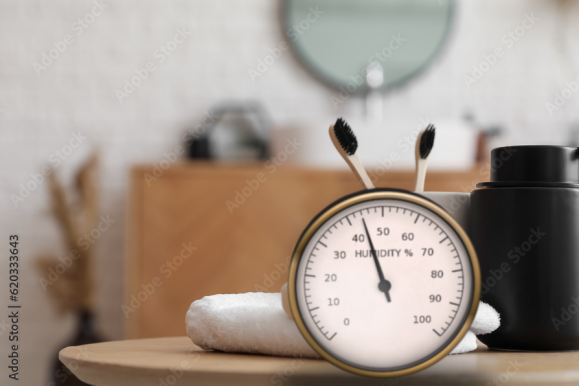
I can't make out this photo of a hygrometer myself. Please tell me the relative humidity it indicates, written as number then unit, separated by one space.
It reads 44 %
